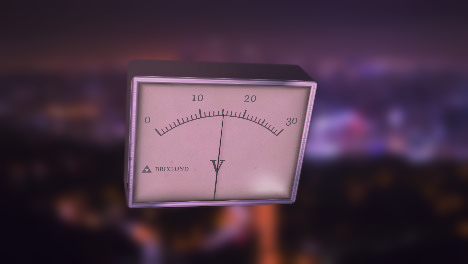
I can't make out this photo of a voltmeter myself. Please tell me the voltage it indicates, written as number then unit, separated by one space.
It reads 15 V
